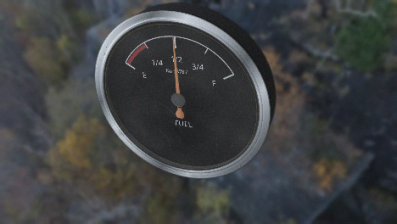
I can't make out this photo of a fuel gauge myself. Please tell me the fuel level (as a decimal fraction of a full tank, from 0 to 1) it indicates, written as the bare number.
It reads 0.5
